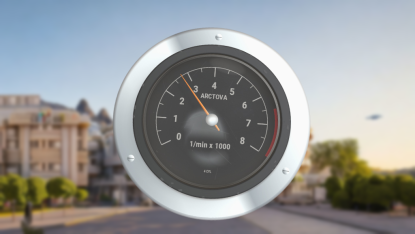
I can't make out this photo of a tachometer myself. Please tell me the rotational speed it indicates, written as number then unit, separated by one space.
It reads 2750 rpm
